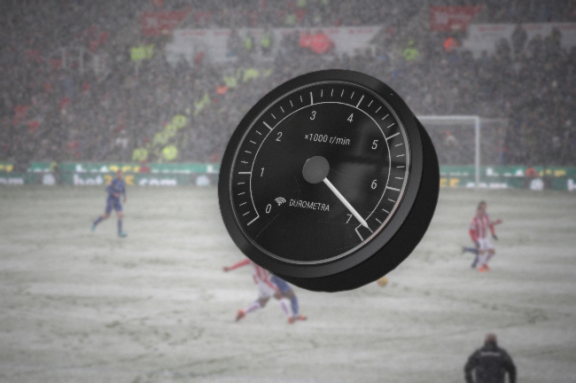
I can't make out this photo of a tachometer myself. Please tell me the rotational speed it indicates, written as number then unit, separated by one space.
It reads 6800 rpm
